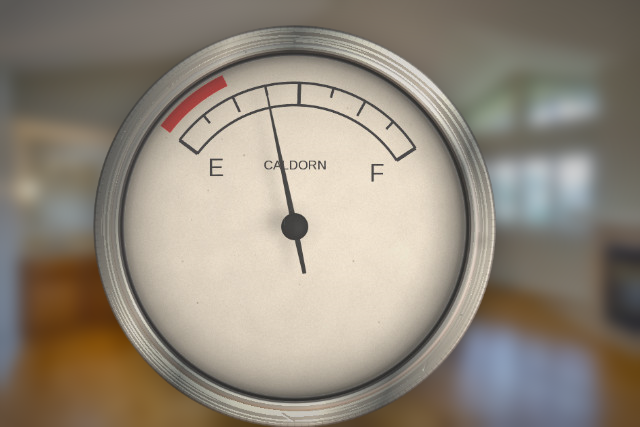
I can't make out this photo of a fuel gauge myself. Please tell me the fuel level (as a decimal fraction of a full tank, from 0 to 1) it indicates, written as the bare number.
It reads 0.375
